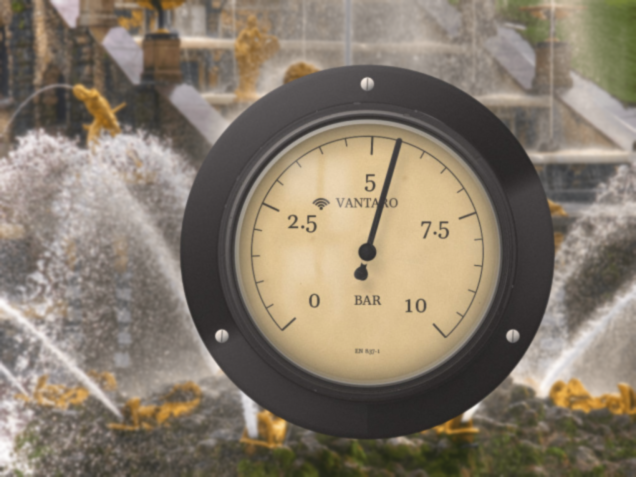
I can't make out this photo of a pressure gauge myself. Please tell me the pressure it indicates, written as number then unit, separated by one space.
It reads 5.5 bar
